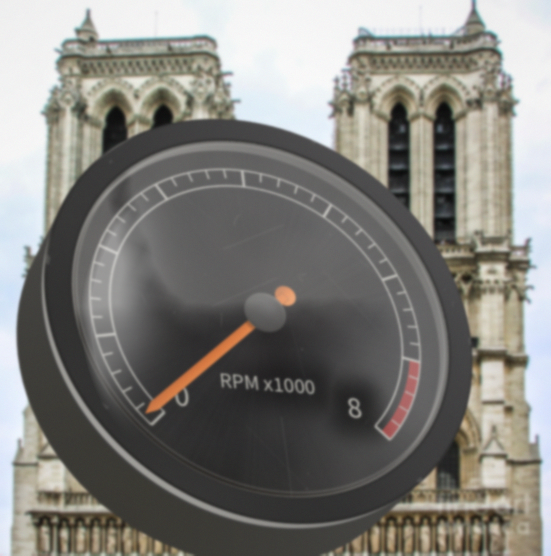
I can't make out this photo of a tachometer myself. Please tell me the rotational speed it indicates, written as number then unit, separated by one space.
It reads 100 rpm
